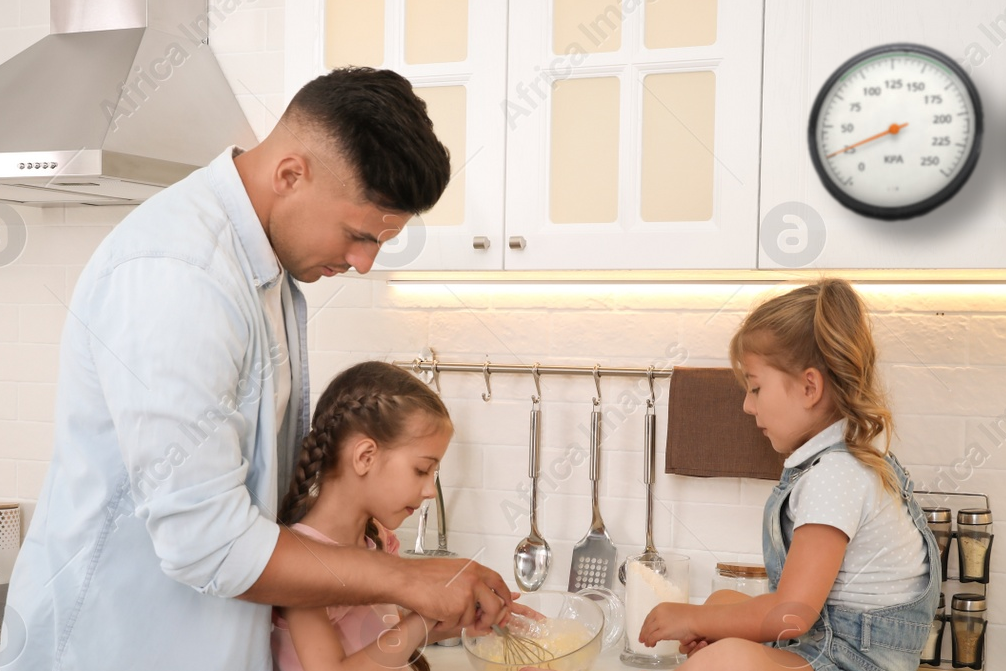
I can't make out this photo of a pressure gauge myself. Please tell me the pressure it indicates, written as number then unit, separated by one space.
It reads 25 kPa
